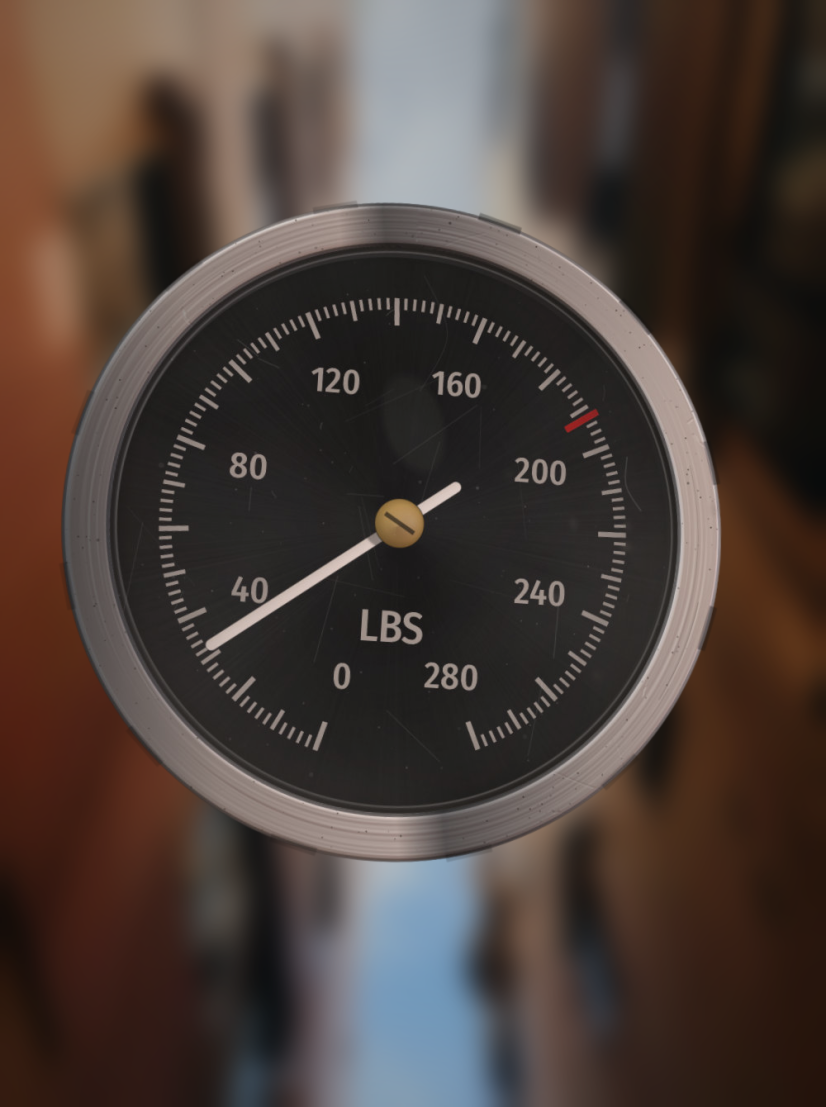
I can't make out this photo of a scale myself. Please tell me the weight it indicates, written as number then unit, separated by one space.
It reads 32 lb
